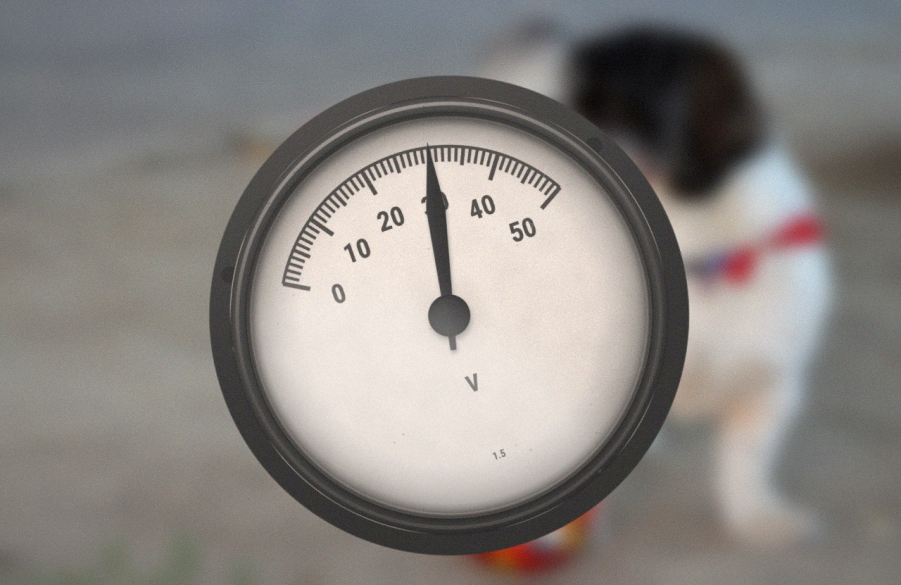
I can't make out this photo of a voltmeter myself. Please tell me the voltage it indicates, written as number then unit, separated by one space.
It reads 30 V
